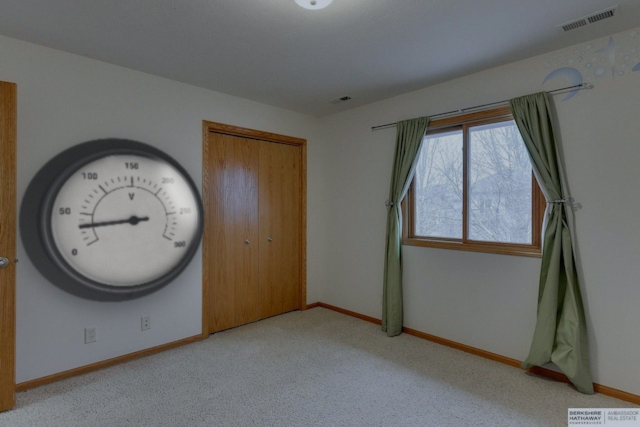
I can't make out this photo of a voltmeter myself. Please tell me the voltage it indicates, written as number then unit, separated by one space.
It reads 30 V
